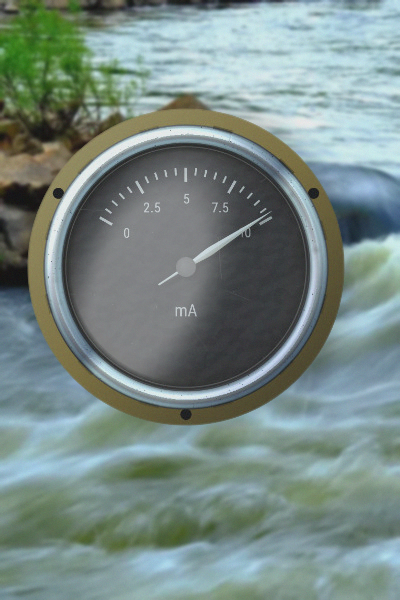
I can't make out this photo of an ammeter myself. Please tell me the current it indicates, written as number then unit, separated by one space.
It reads 9.75 mA
